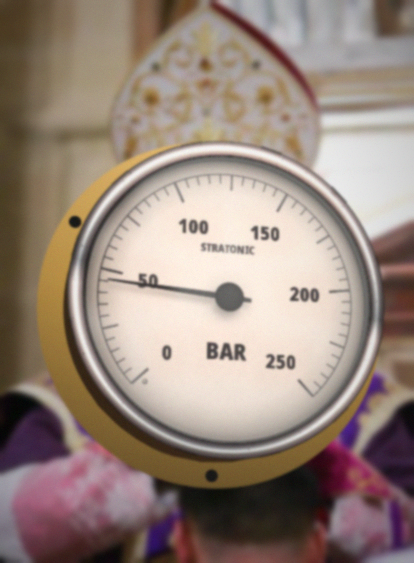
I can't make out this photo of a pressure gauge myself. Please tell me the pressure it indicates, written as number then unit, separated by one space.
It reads 45 bar
